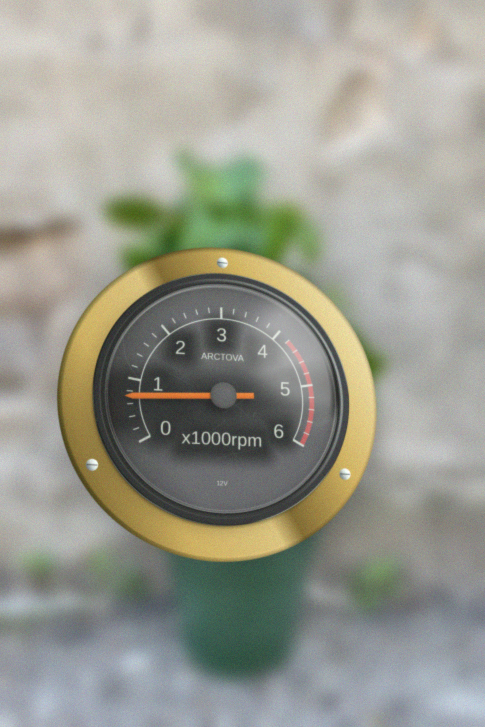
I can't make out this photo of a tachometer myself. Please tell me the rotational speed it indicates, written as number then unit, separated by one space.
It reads 700 rpm
